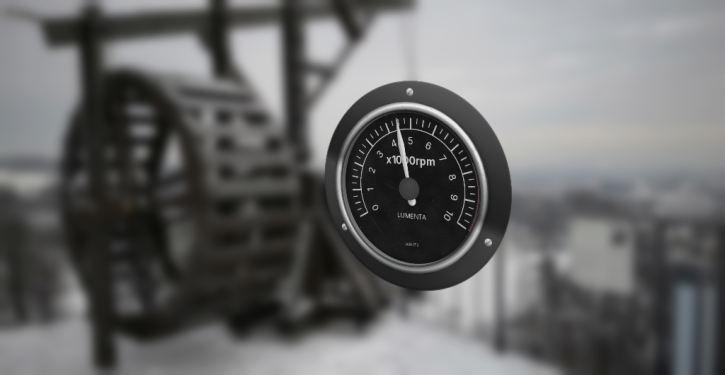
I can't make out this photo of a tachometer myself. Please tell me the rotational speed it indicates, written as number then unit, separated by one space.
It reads 4500 rpm
